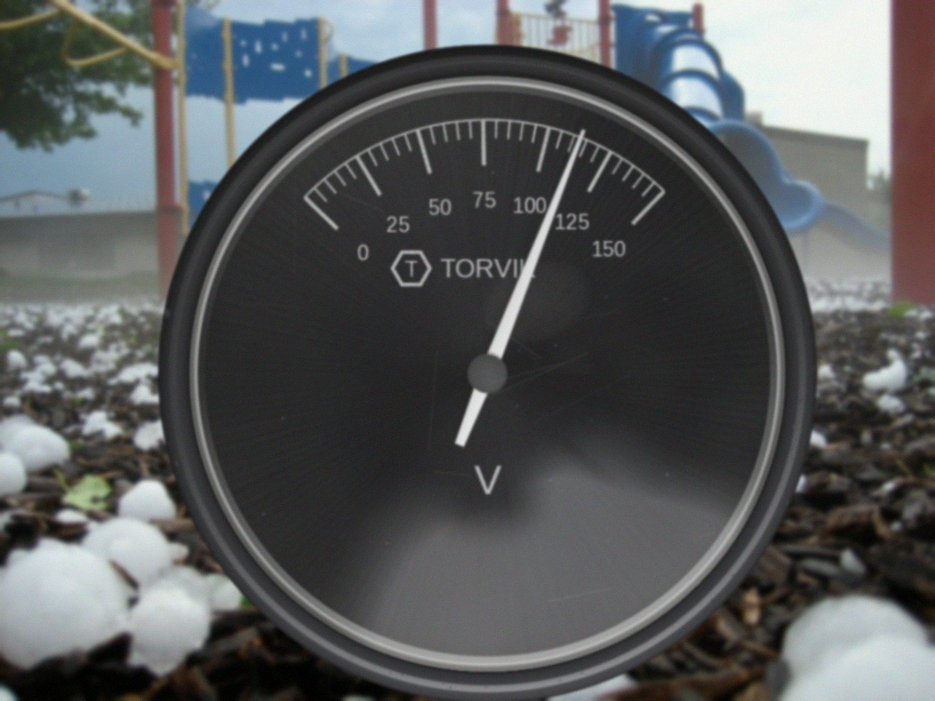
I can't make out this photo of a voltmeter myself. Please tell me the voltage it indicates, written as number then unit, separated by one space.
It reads 112.5 V
